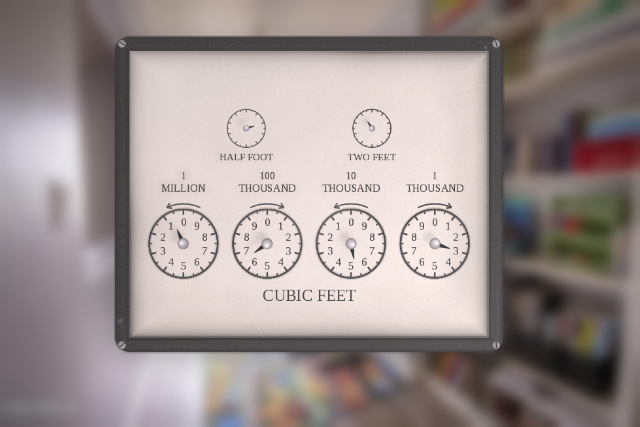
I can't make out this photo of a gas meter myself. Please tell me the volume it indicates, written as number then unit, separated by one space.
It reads 65300 ft³
